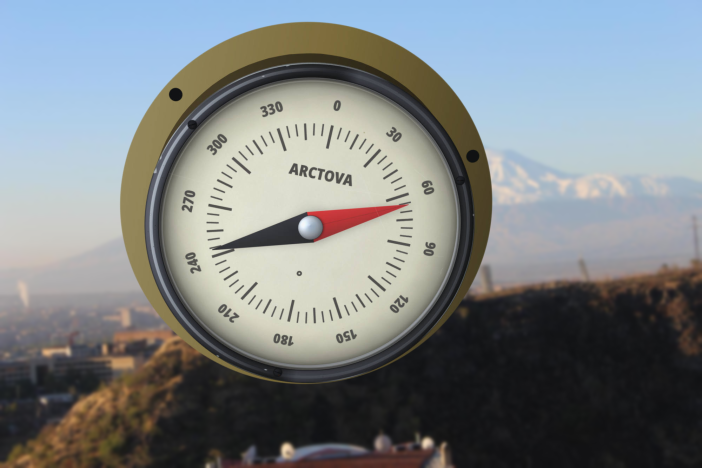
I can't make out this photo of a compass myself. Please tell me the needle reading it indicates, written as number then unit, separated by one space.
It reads 65 °
